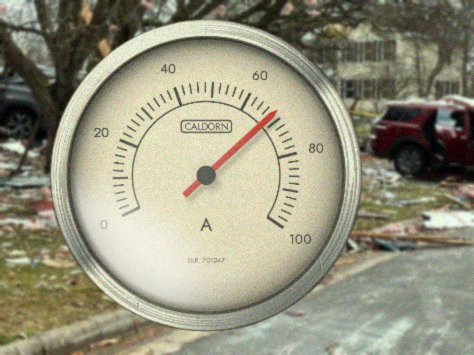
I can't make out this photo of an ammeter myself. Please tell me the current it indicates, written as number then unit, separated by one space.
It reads 68 A
